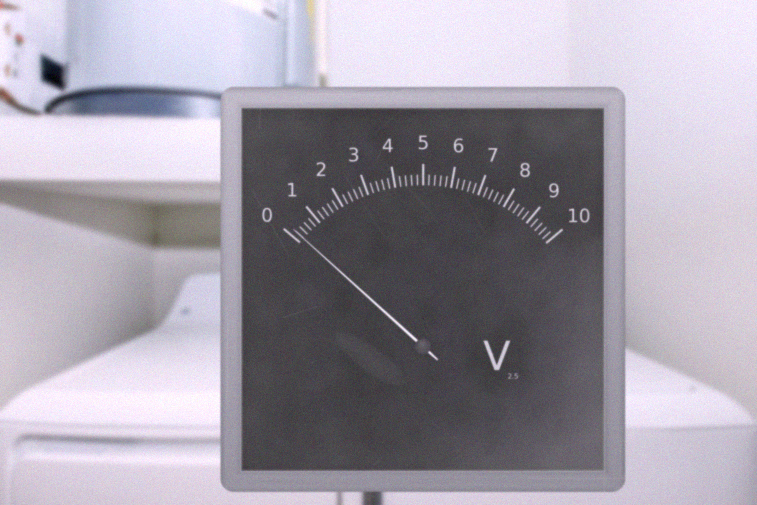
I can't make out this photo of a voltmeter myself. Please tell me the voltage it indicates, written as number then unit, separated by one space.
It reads 0.2 V
